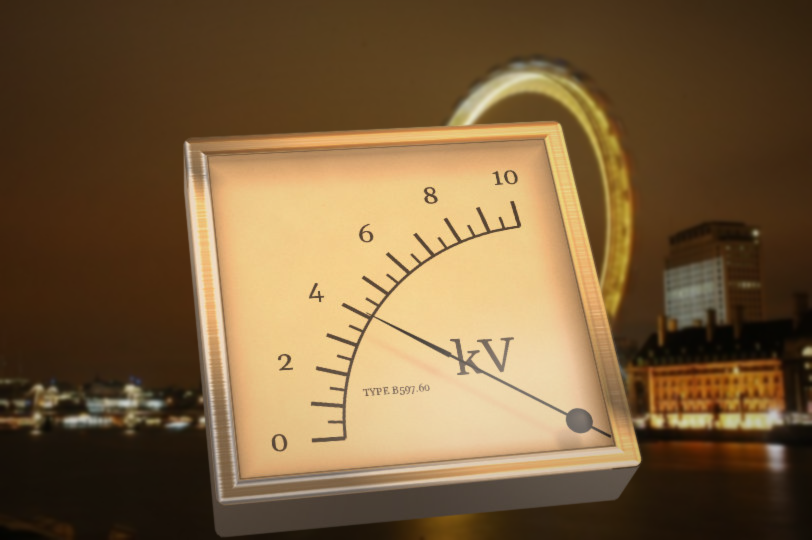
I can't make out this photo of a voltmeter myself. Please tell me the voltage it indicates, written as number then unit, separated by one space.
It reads 4 kV
